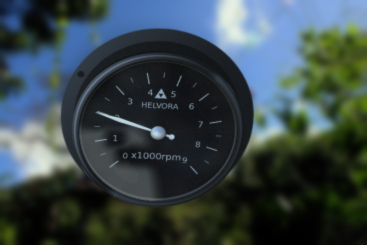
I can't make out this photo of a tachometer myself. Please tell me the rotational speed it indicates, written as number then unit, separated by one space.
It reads 2000 rpm
